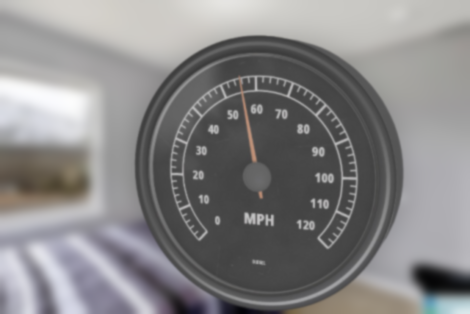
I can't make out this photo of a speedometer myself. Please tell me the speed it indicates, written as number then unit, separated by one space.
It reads 56 mph
